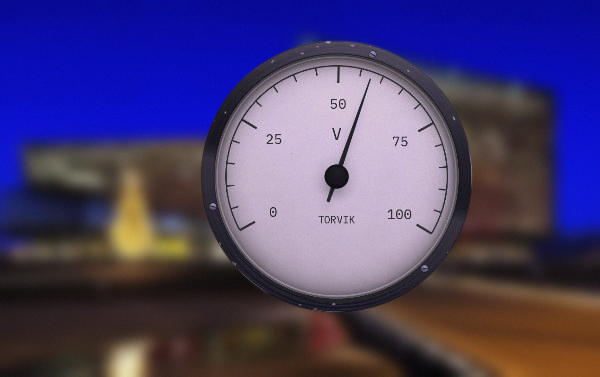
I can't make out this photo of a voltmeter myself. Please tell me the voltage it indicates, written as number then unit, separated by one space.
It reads 57.5 V
